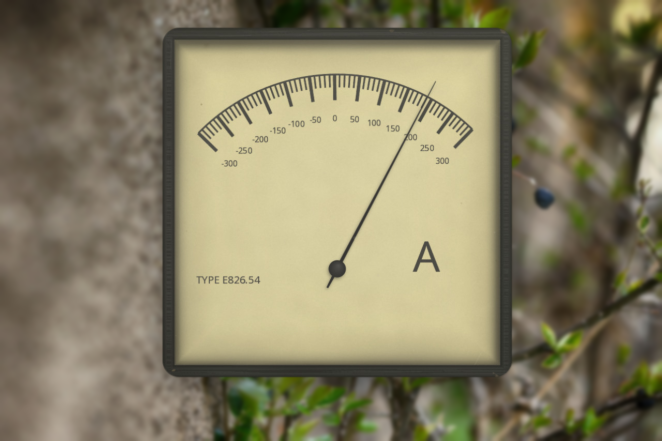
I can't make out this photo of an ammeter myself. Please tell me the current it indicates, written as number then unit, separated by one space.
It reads 190 A
